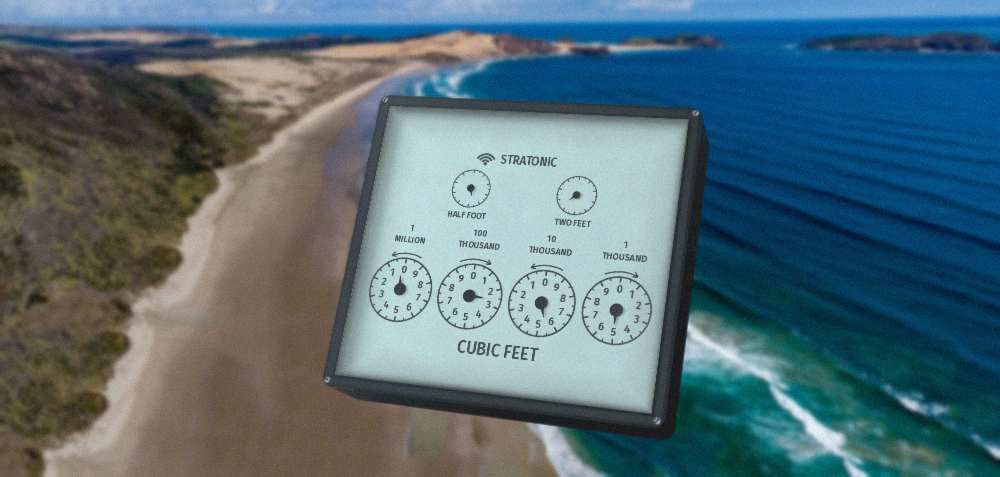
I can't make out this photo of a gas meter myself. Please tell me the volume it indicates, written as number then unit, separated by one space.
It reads 25500 ft³
